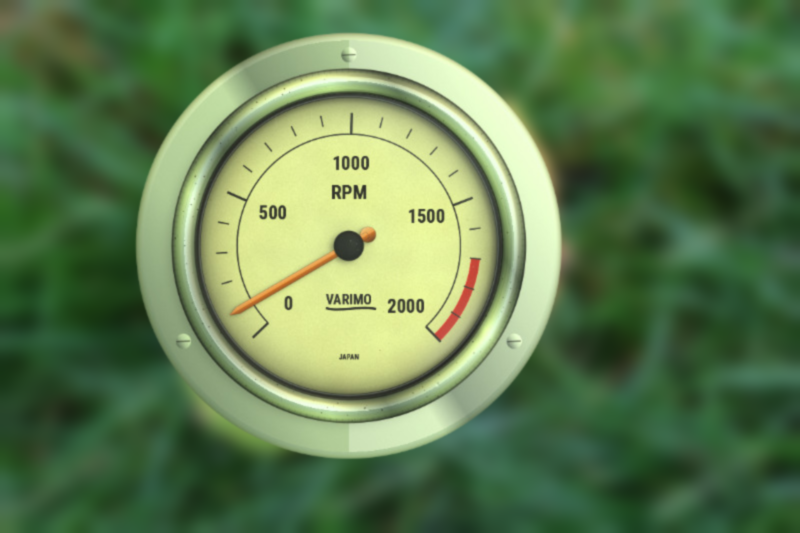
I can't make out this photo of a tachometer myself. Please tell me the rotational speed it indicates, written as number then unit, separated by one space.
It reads 100 rpm
